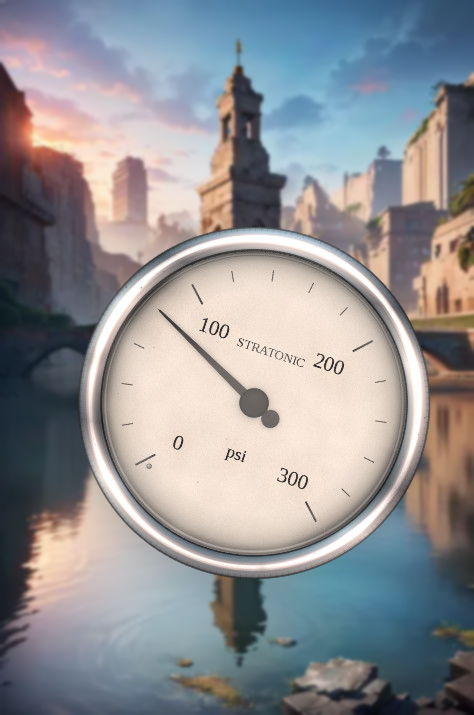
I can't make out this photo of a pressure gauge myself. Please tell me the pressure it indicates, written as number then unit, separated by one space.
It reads 80 psi
